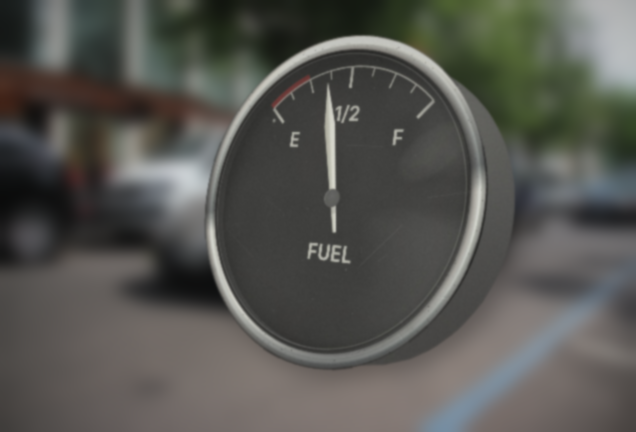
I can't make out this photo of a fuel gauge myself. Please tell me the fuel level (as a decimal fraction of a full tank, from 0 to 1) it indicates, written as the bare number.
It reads 0.375
